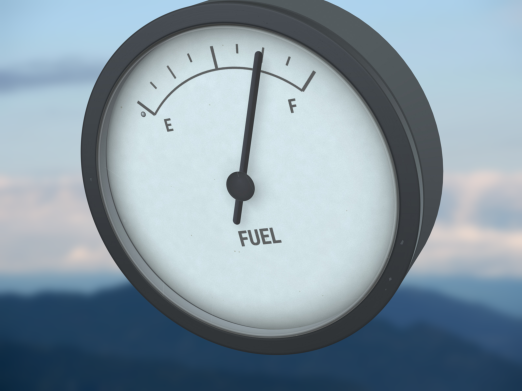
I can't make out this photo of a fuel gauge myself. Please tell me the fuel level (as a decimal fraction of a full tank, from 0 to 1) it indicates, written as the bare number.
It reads 0.75
